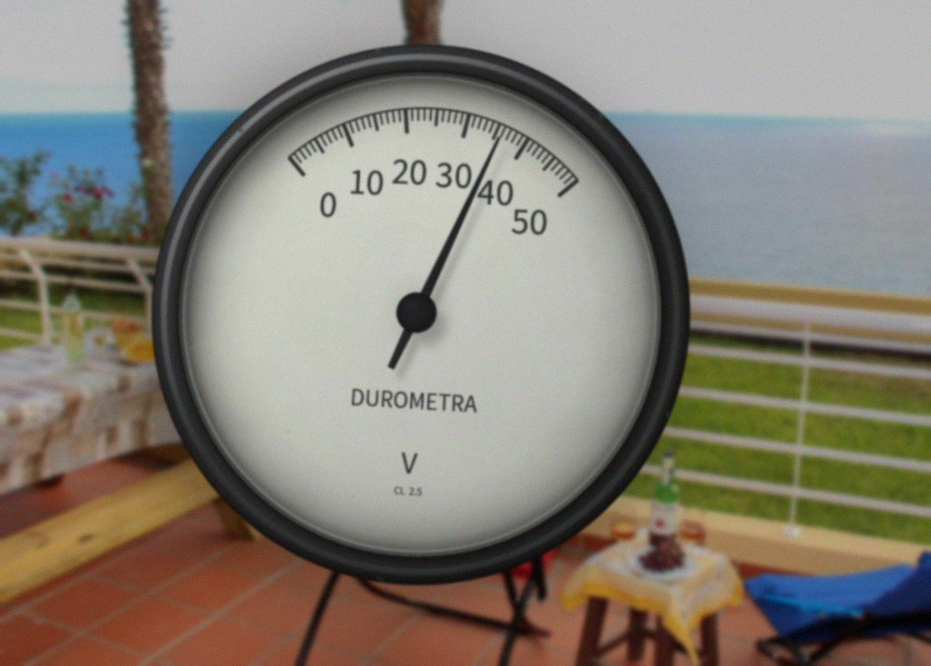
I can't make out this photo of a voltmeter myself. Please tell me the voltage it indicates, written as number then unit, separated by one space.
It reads 36 V
